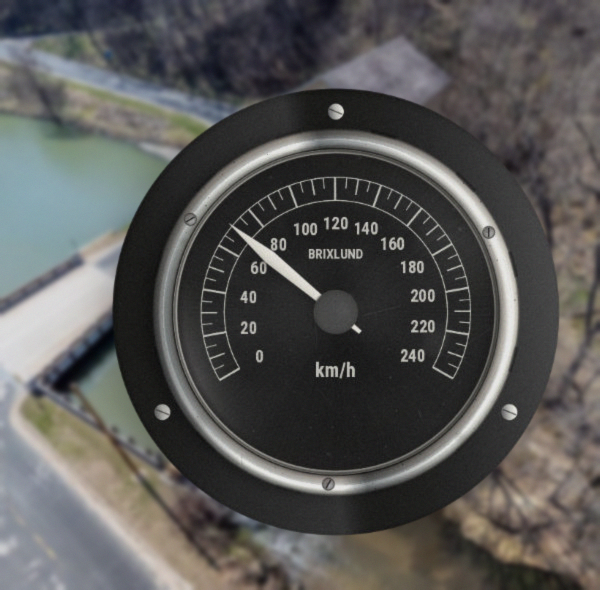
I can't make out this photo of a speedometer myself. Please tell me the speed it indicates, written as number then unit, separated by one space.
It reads 70 km/h
